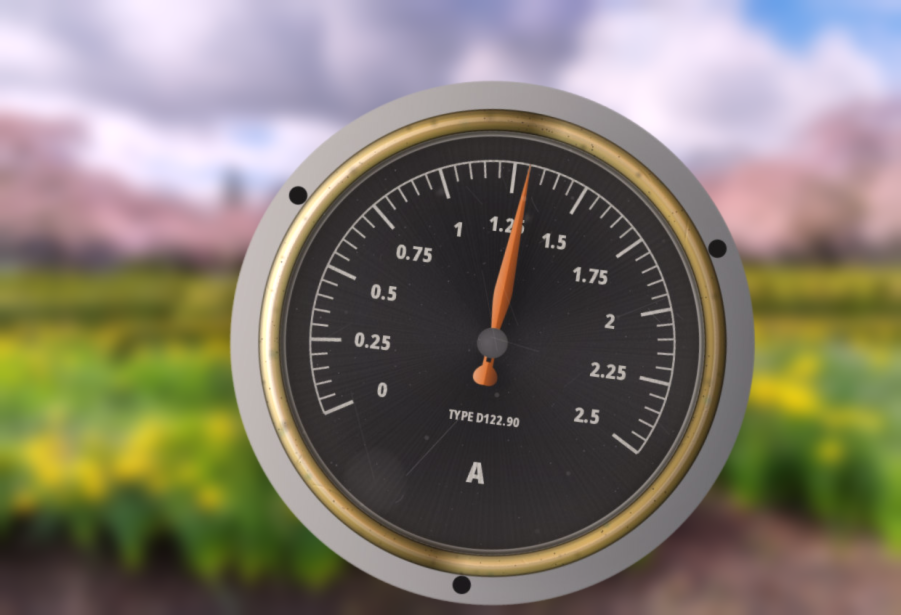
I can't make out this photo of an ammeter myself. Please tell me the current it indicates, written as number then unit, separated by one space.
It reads 1.3 A
